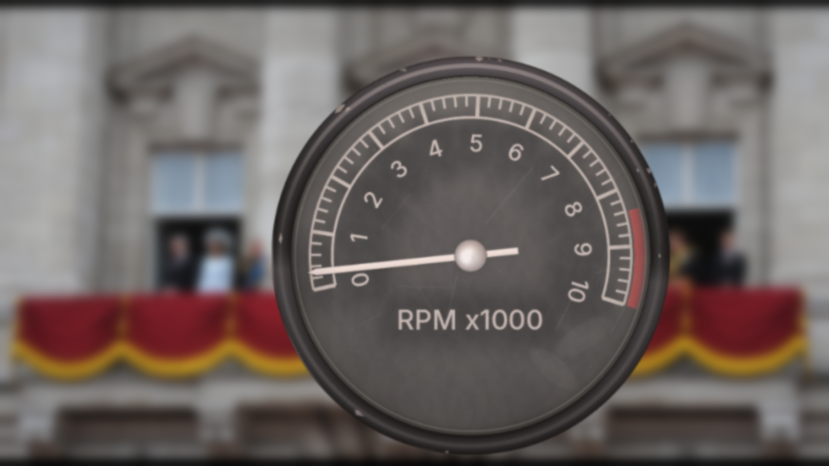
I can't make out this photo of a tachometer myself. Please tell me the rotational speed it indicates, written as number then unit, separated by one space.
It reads 300 rpm
